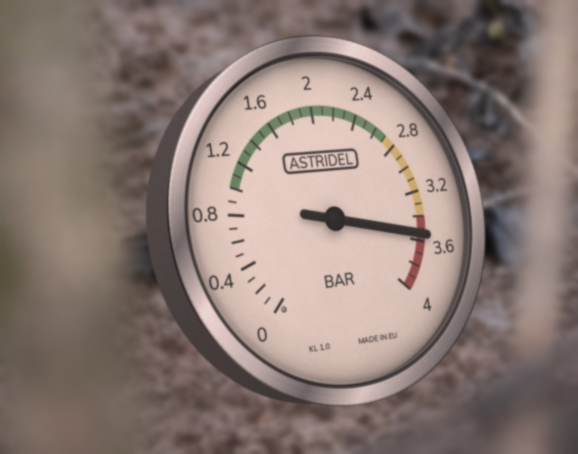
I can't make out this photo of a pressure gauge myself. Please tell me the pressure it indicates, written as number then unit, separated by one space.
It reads 3.55 bar
